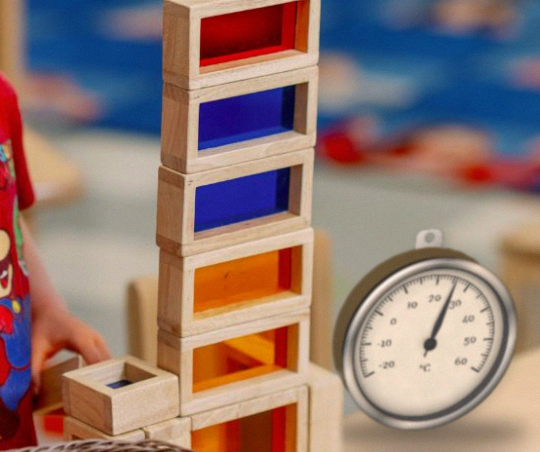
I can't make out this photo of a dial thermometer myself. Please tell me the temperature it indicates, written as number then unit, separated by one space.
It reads 25 °C
